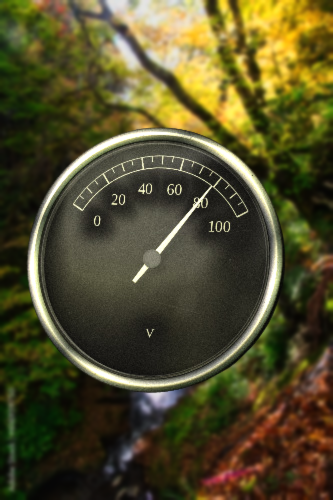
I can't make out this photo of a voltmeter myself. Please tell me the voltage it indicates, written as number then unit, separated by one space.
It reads 80 V
